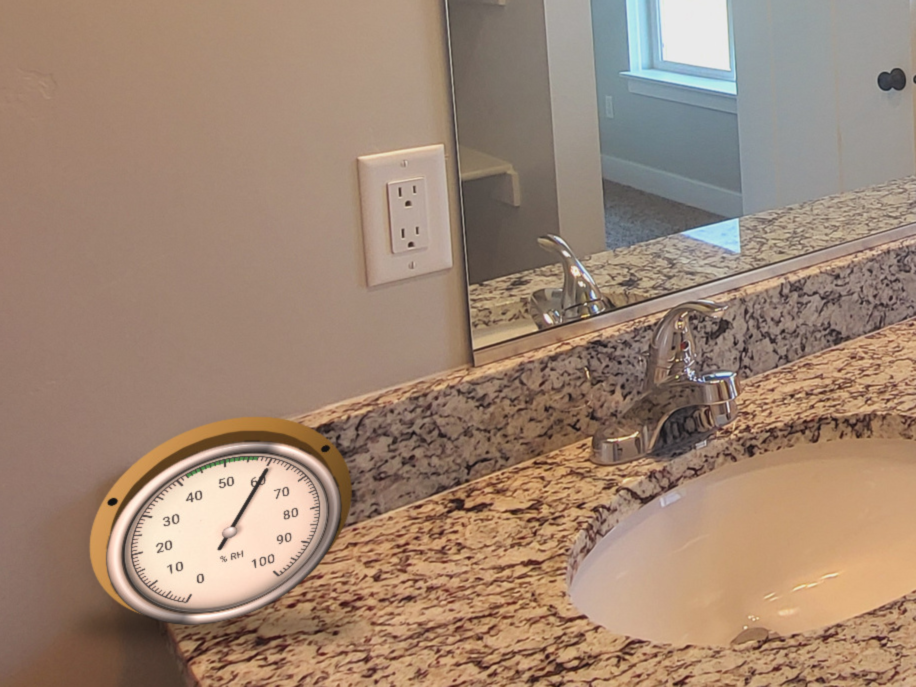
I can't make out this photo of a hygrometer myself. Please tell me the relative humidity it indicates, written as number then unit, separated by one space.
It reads 60 %
